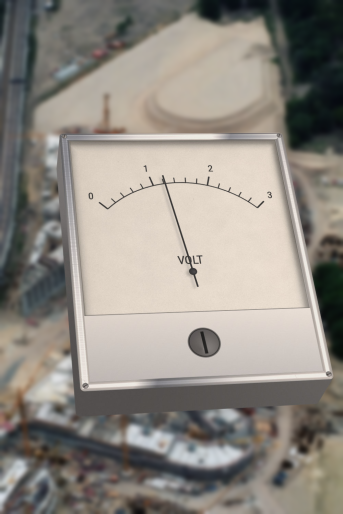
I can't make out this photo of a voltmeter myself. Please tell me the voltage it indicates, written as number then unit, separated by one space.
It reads 1.2 V
